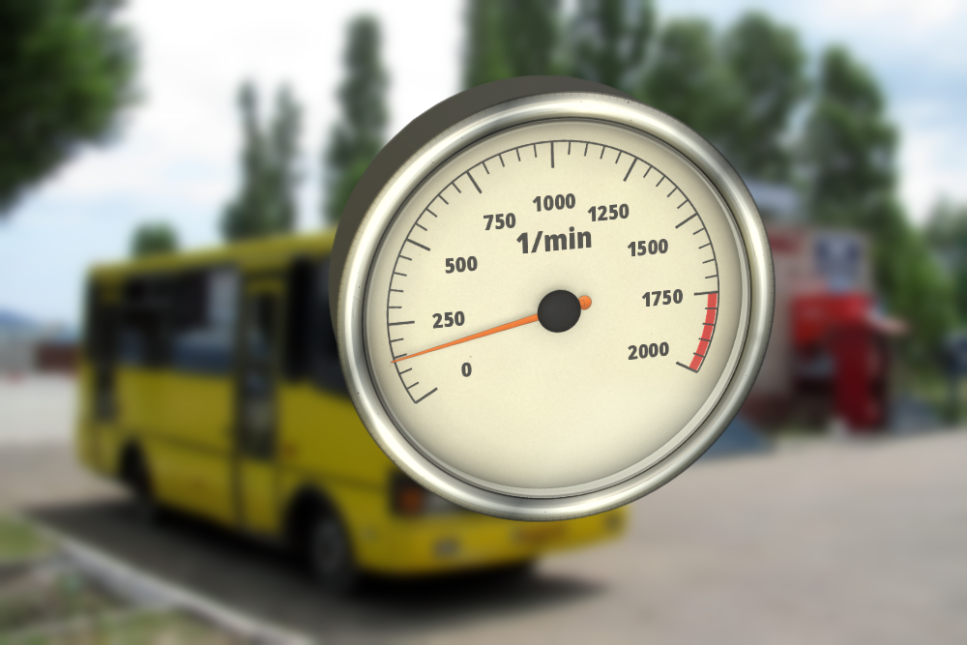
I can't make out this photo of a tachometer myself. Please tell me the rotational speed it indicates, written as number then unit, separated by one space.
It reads 150 rpm
